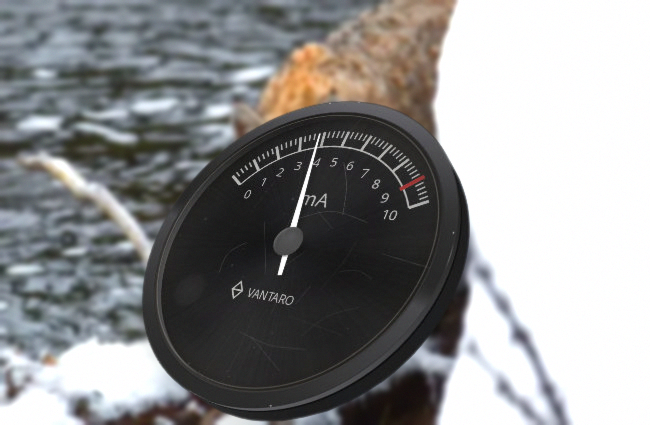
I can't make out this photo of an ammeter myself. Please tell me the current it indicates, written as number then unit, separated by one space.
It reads 4 mA
